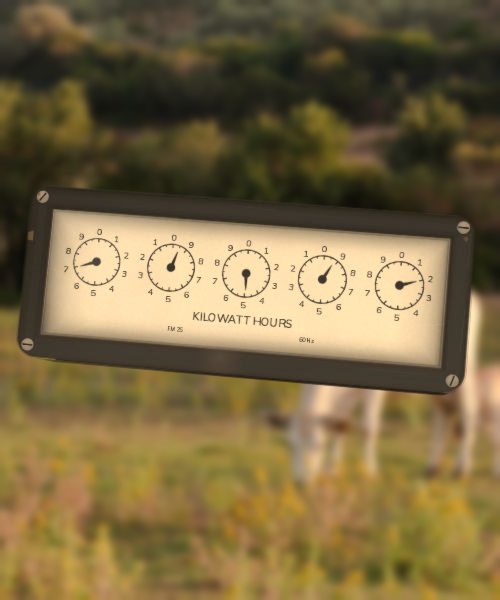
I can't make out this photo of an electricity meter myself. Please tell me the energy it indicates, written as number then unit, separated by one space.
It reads 69492 kWh
